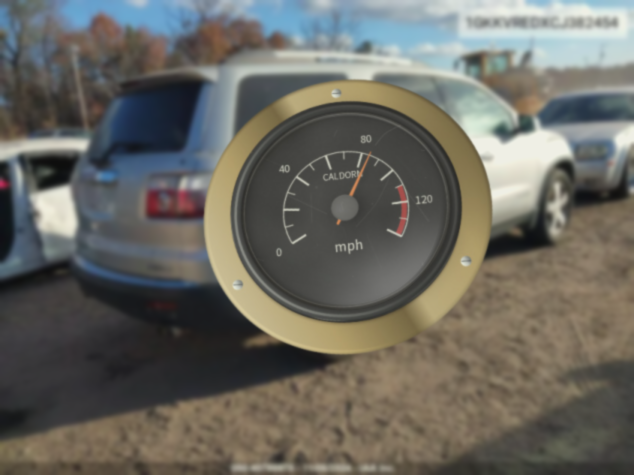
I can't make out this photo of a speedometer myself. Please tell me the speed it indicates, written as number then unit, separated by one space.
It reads 85 mph
